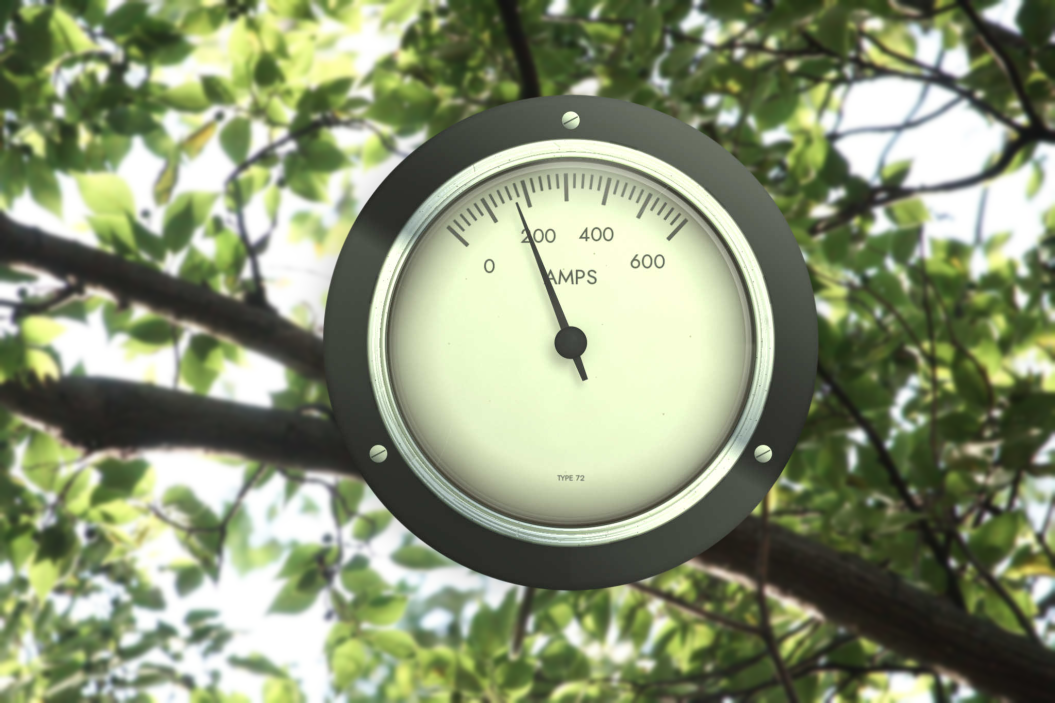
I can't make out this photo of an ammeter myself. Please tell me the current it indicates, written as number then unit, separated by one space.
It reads 170 A
